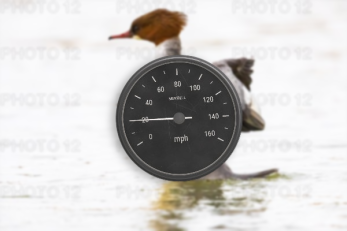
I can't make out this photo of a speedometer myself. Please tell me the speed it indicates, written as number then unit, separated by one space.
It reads 20 mph
